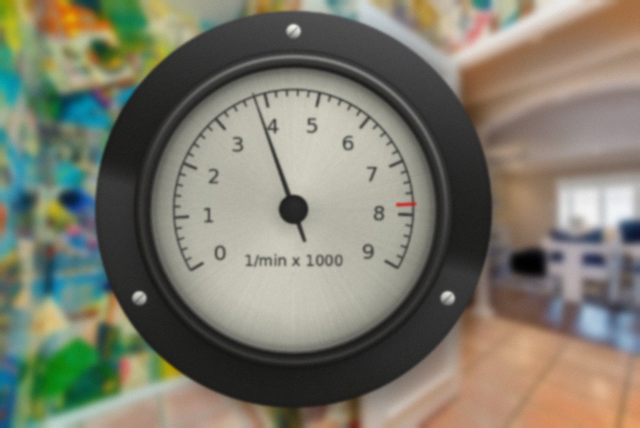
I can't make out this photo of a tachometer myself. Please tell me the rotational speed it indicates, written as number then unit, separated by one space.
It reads 3800 rpm
